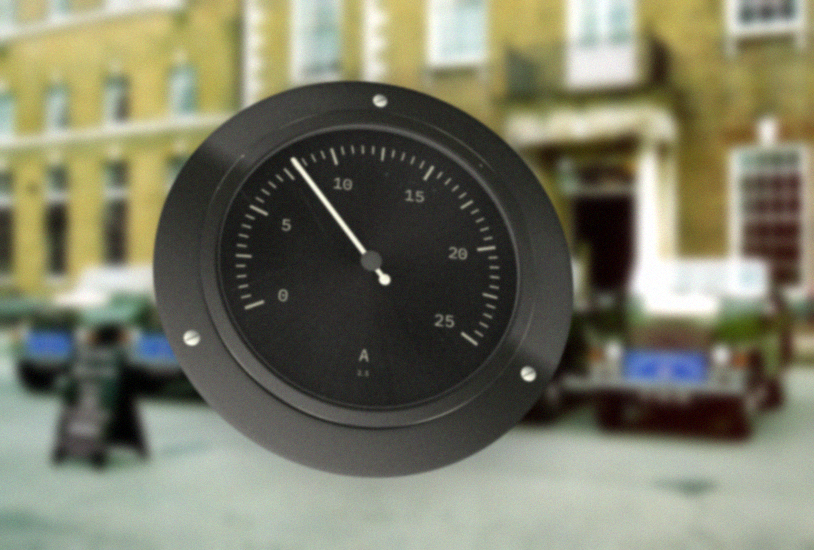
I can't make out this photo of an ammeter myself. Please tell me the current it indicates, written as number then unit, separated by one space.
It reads 8 A
